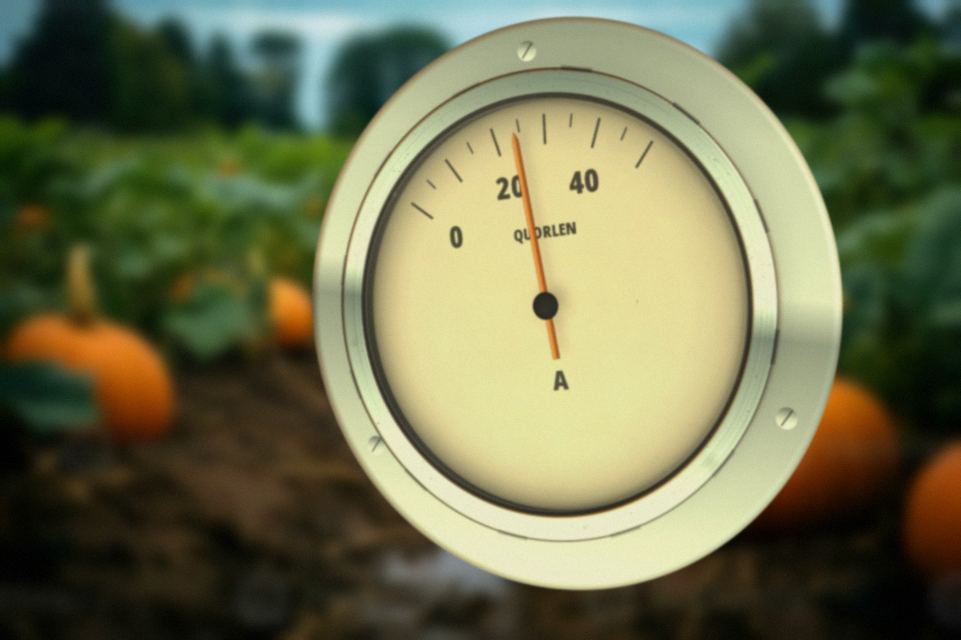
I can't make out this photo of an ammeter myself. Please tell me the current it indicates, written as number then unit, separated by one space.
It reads 25 A
